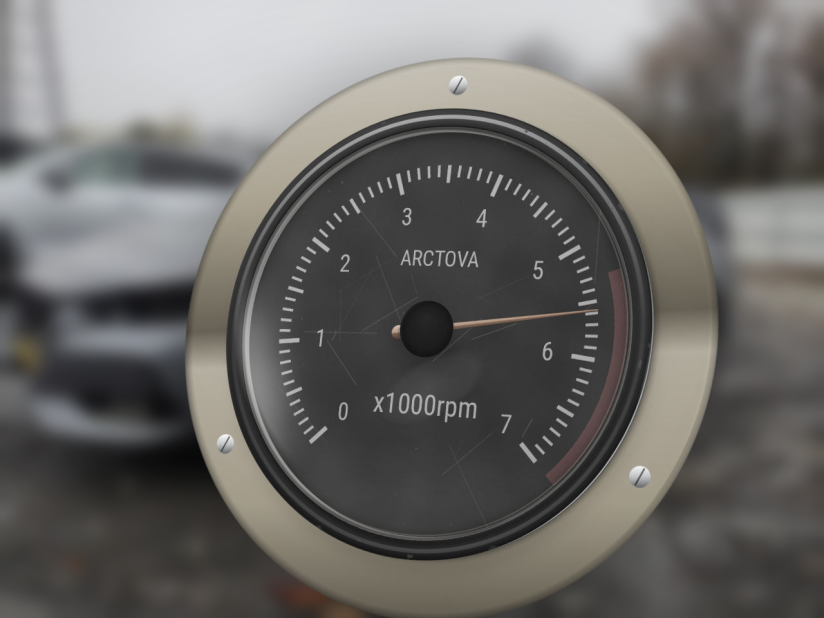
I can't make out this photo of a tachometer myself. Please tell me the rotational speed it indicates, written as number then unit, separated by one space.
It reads 5600 rpm
